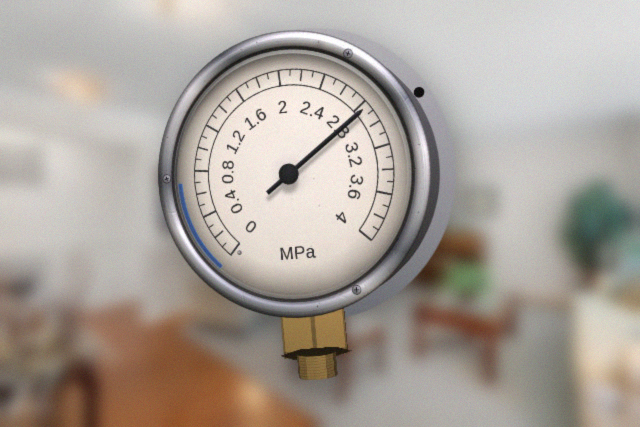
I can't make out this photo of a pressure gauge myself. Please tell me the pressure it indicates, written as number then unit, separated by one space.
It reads 2.85 MPa
